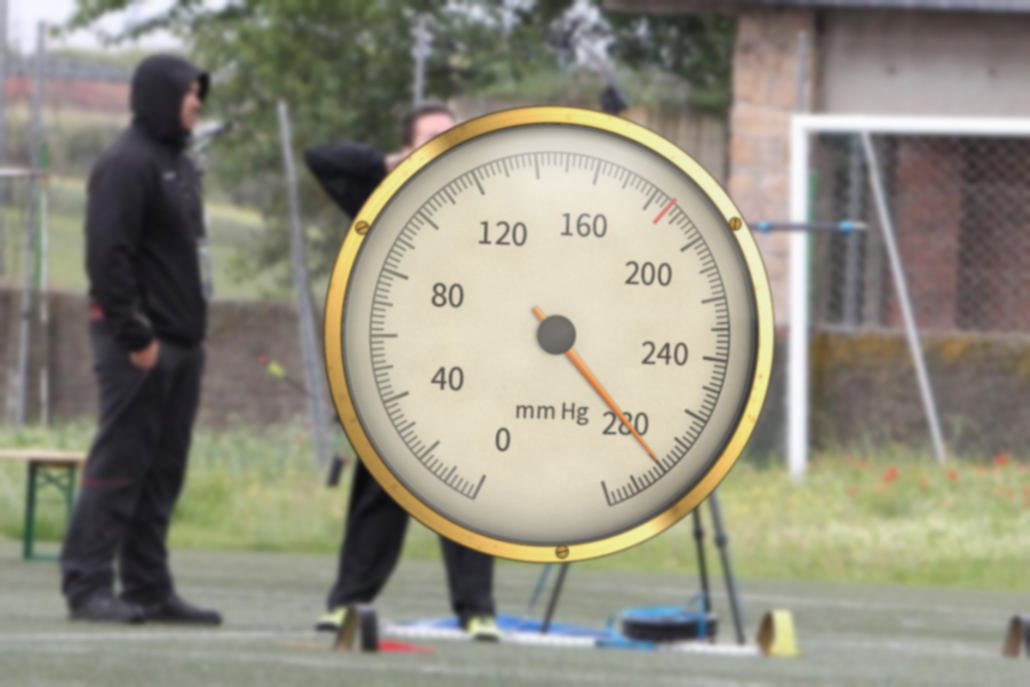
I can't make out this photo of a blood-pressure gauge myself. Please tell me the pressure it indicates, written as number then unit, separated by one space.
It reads 280 mmHg
